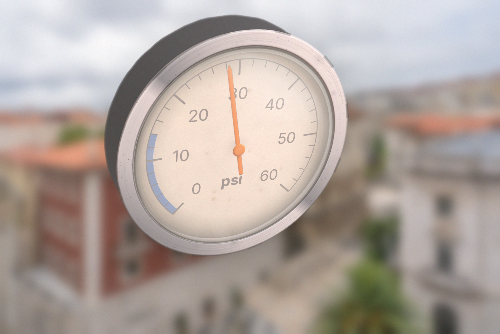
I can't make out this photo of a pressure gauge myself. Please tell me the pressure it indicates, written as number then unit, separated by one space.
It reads 28 psi
